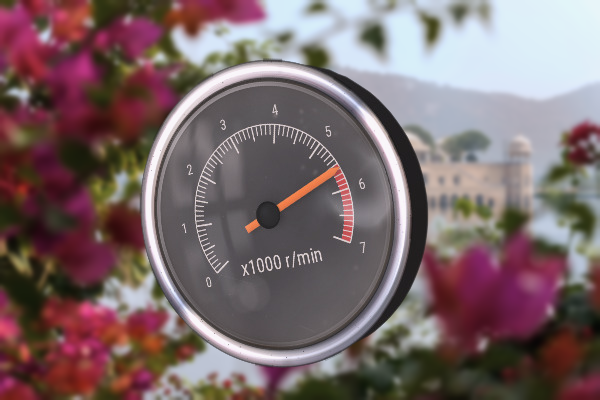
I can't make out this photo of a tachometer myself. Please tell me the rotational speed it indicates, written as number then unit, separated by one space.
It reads 5600 rpm
